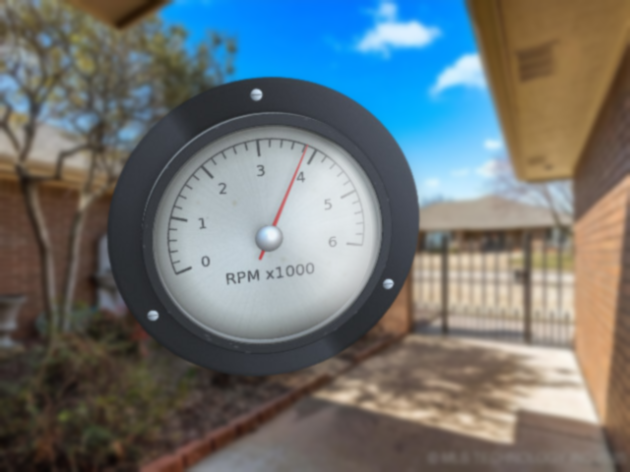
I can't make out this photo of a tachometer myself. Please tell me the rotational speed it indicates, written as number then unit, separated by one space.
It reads 3800 rpm
